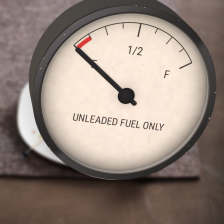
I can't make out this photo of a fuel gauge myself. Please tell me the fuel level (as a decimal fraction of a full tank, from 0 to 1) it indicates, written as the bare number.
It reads 0
